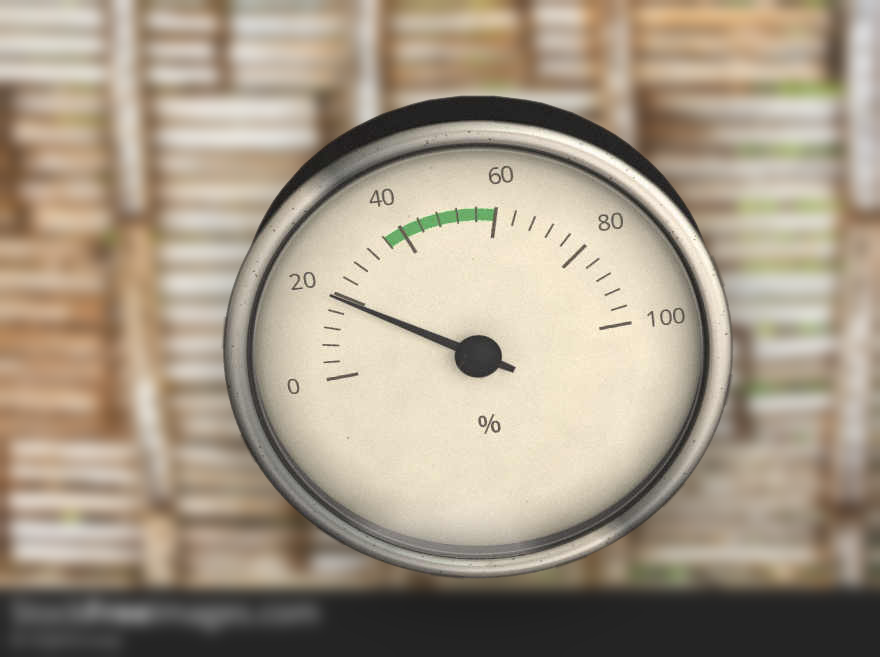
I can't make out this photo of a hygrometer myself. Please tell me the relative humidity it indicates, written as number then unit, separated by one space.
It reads 20 %
